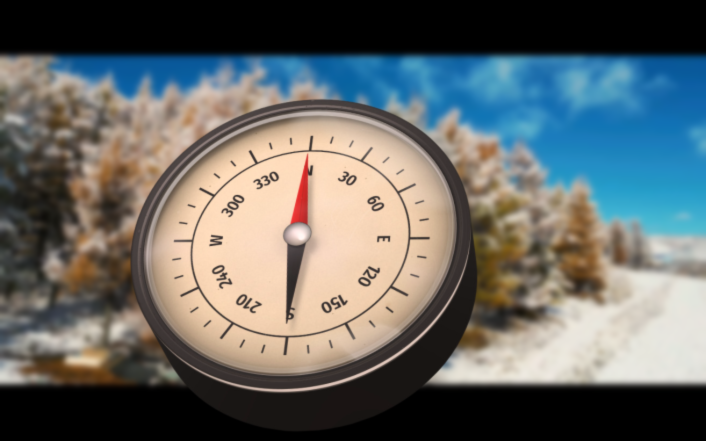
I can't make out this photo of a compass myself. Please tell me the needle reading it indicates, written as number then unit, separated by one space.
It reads 0 °
